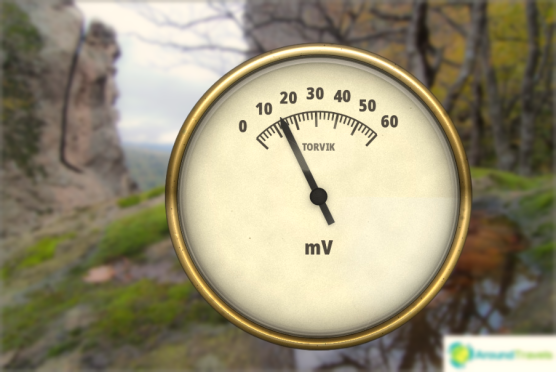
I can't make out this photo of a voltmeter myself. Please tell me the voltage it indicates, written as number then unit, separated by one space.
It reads 14 mV
